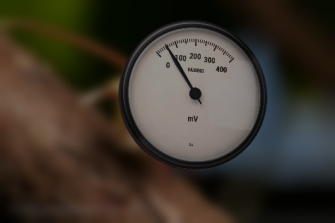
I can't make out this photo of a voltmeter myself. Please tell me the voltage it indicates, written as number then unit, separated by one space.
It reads 50 mV
